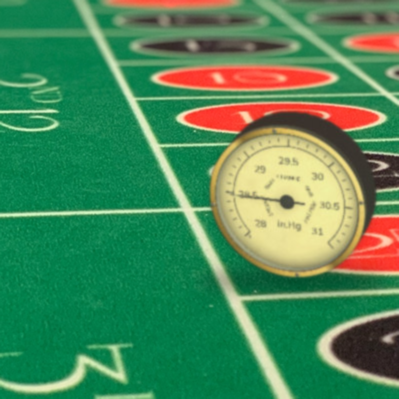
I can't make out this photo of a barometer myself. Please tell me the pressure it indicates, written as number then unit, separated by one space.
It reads 28.5 inHg
